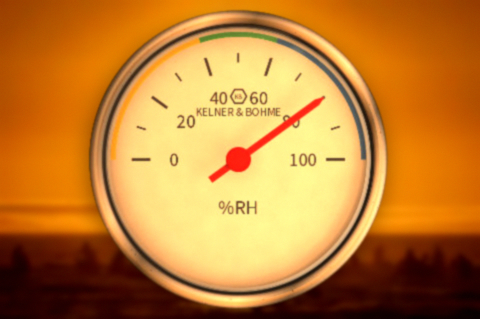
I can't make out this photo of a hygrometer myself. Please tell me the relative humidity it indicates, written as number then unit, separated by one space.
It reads 80 %
